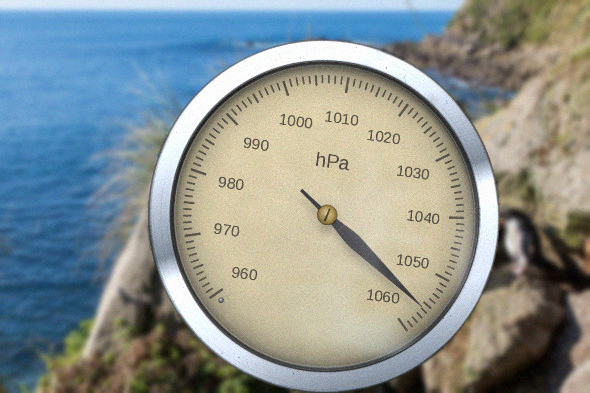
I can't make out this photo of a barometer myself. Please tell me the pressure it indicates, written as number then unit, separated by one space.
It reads 1056 hPa
